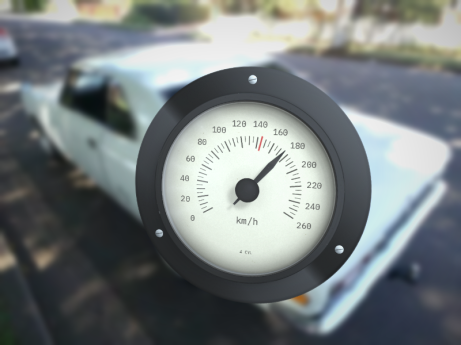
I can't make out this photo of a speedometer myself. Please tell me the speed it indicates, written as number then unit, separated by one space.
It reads 175 km/h
